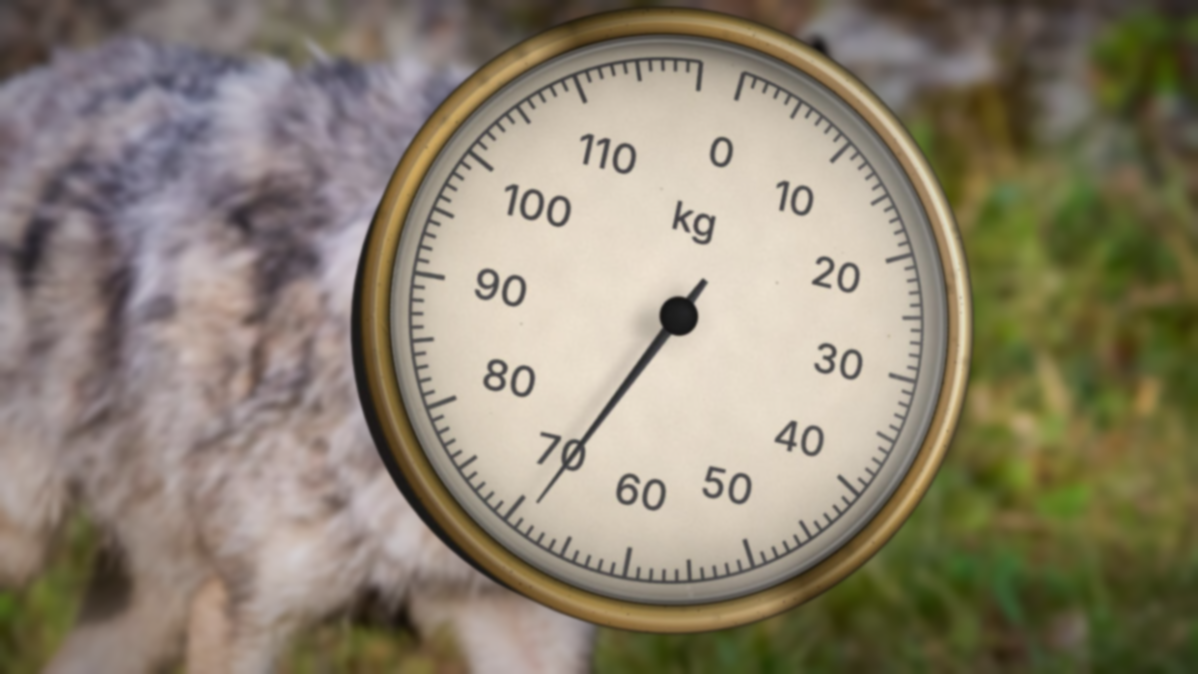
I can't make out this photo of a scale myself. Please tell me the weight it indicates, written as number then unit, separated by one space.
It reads 69 kg
